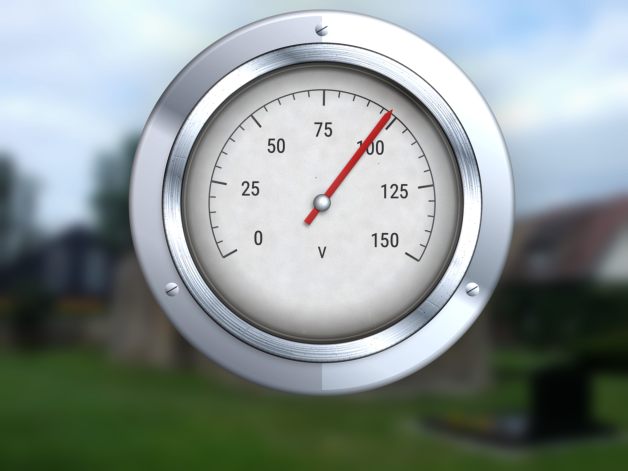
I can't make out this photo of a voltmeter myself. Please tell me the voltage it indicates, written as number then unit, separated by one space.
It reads 97.5 V
